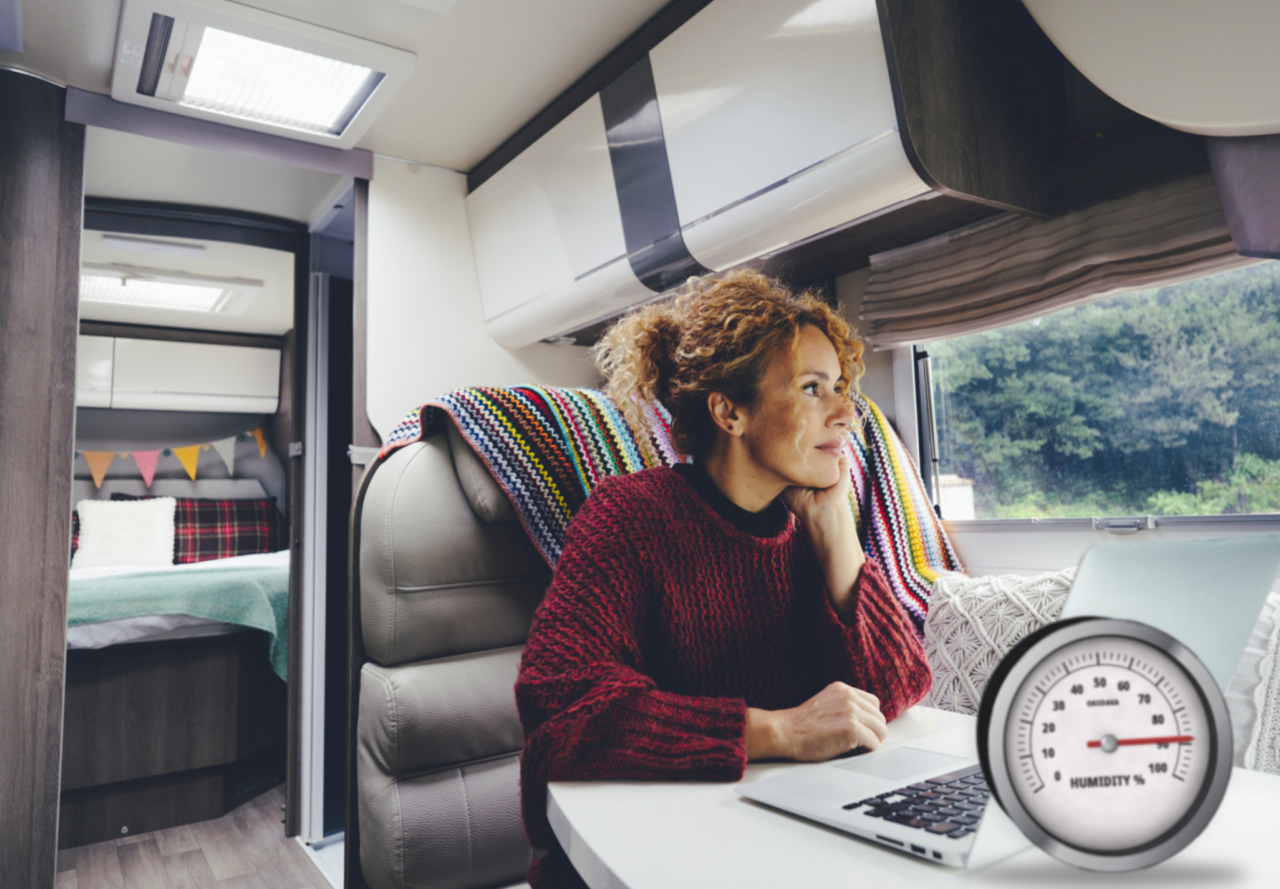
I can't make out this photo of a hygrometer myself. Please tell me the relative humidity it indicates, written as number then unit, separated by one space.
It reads 88 %
